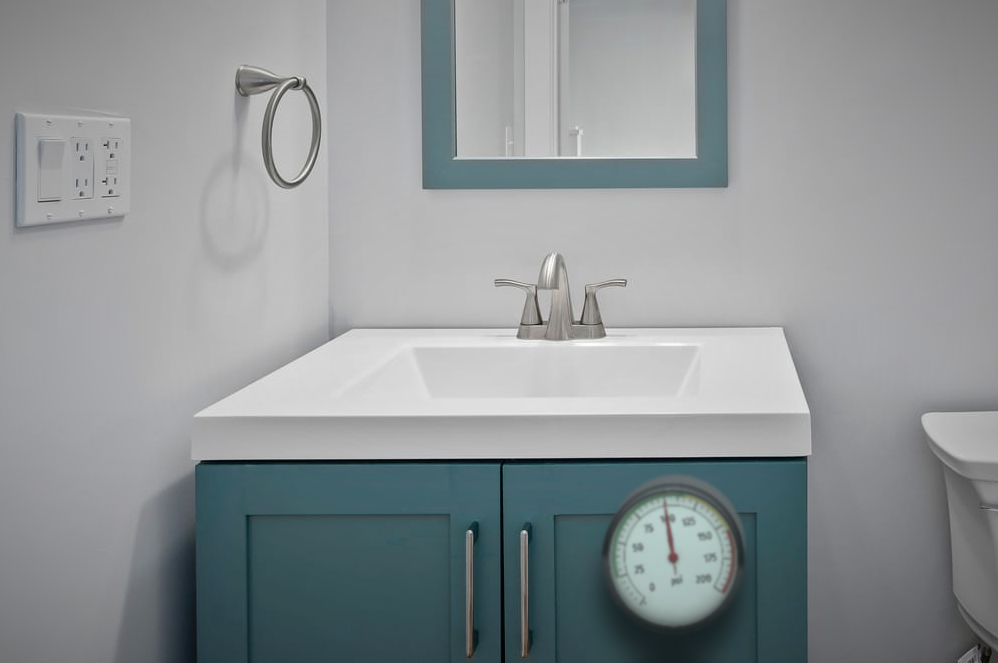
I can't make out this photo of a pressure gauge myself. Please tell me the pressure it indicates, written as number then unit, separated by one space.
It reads 100 psi
